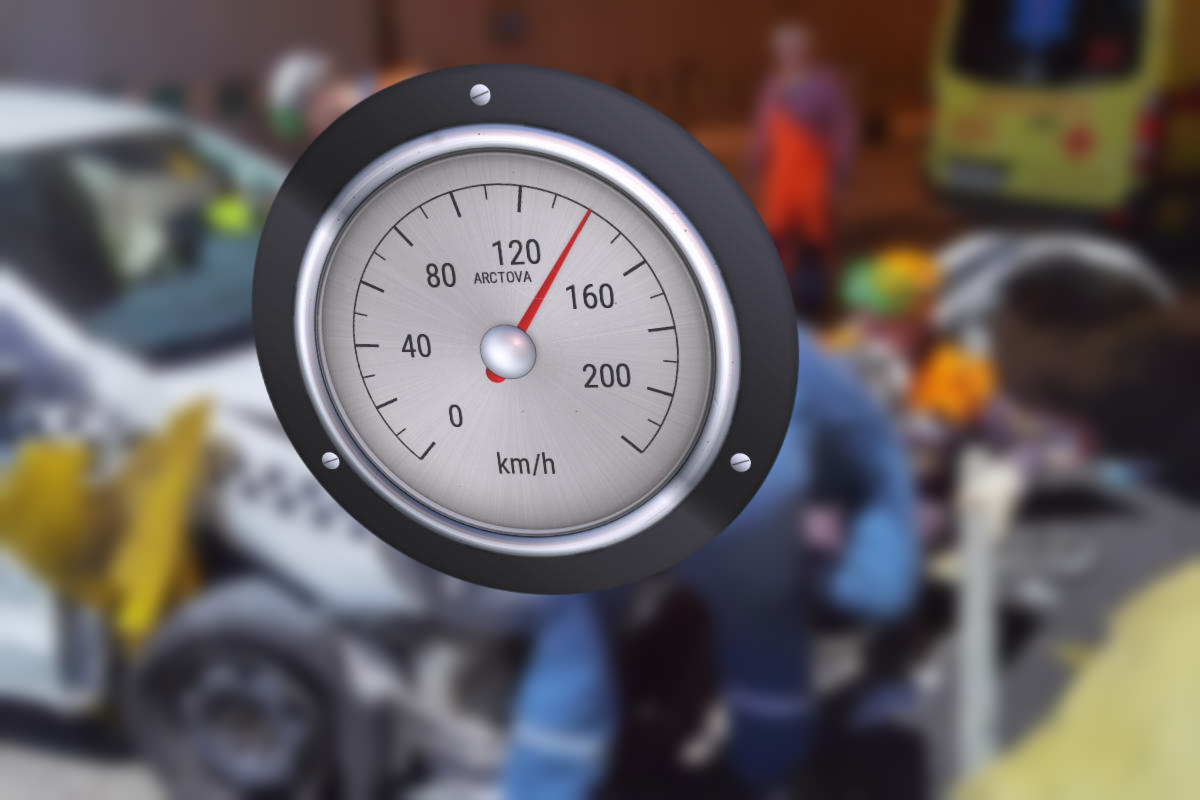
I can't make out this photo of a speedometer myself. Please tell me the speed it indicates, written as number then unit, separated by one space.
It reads 140 km/h
